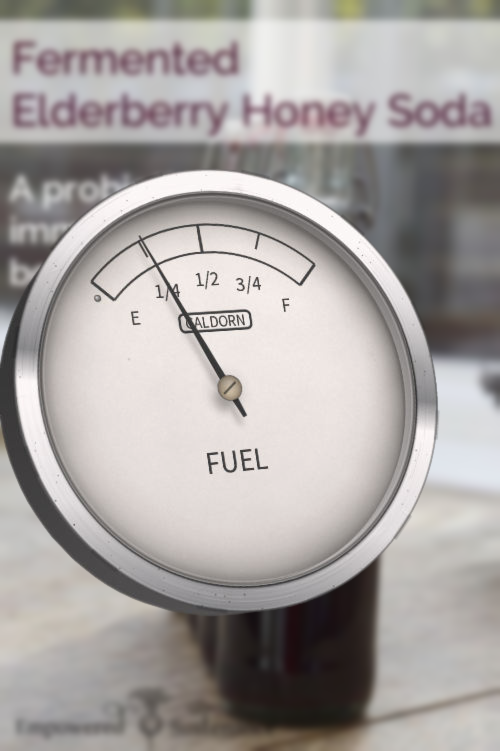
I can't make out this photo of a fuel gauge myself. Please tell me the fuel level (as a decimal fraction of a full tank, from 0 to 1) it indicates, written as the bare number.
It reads 0.25
